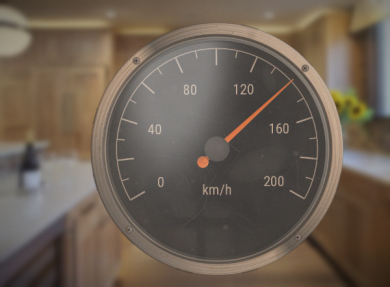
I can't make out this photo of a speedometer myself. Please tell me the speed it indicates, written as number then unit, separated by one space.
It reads 140 km/h
